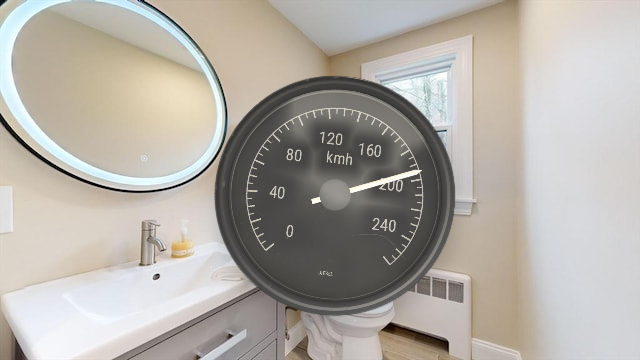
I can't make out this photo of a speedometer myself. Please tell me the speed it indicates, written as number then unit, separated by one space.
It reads 195 km/h
